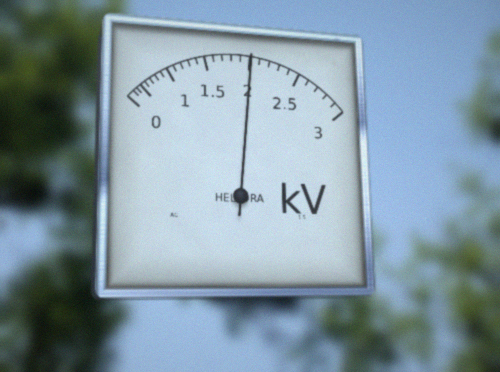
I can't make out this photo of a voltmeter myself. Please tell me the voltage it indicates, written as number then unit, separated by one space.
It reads 2 kV
